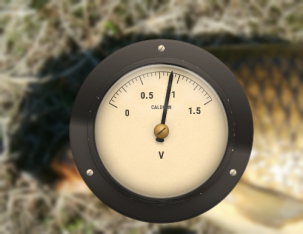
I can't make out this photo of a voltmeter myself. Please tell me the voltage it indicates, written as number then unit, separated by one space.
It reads 0.9 V
